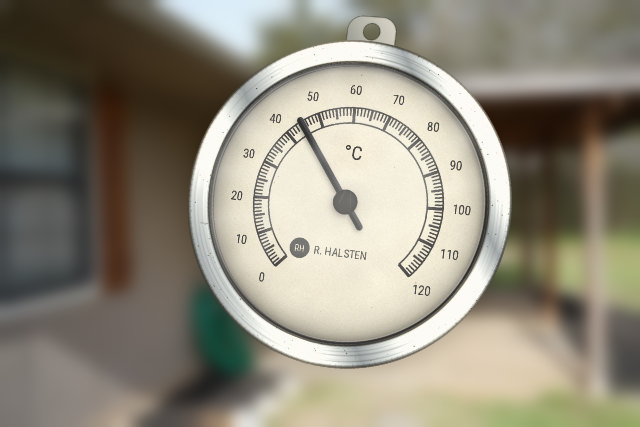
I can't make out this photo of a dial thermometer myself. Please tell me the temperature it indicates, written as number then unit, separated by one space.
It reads 45 °C
